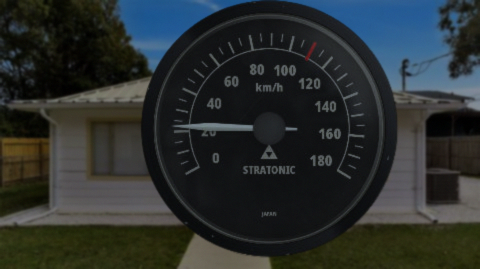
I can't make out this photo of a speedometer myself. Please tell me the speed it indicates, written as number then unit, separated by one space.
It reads 22.5 km/h
